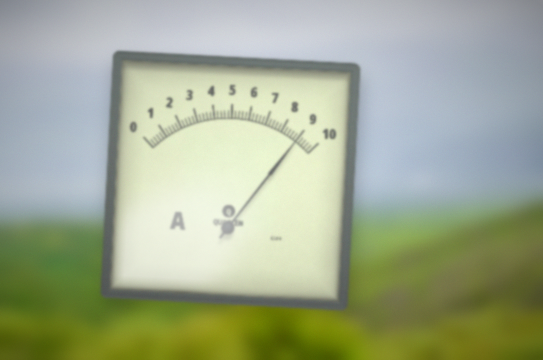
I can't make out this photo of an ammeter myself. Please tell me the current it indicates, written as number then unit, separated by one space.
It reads 9 A
